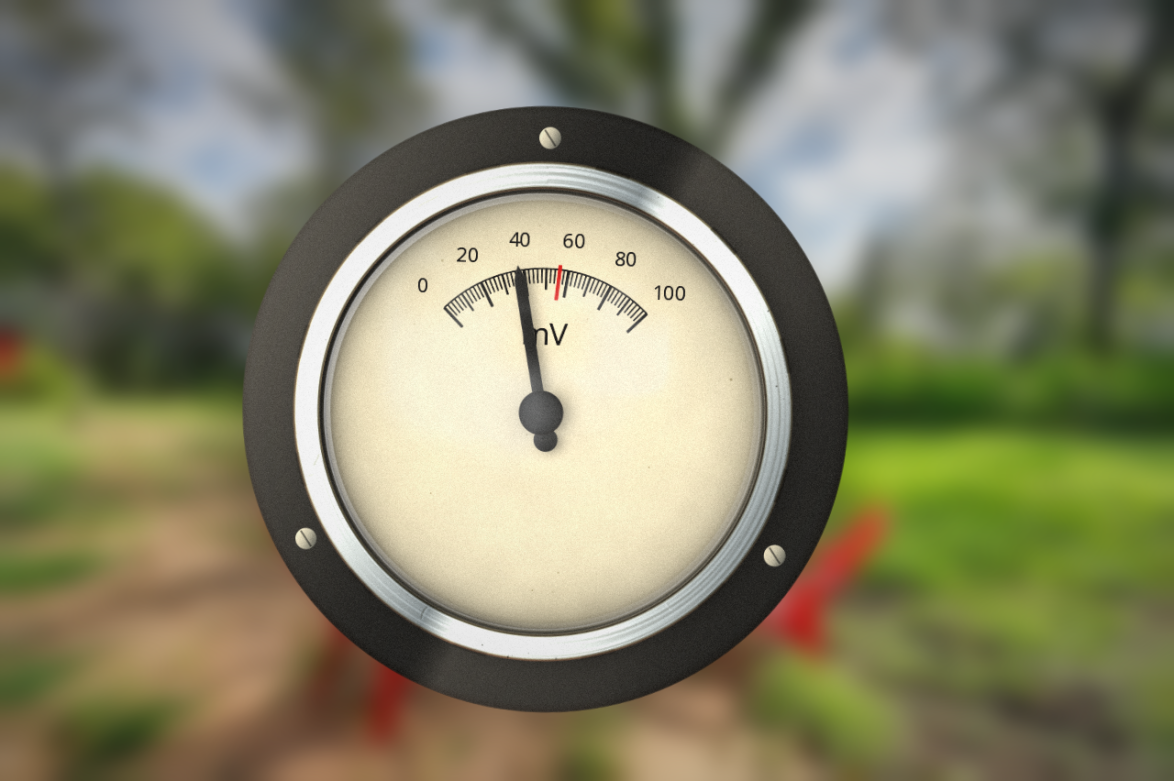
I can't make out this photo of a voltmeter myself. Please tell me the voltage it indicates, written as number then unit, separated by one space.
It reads 38 mV
